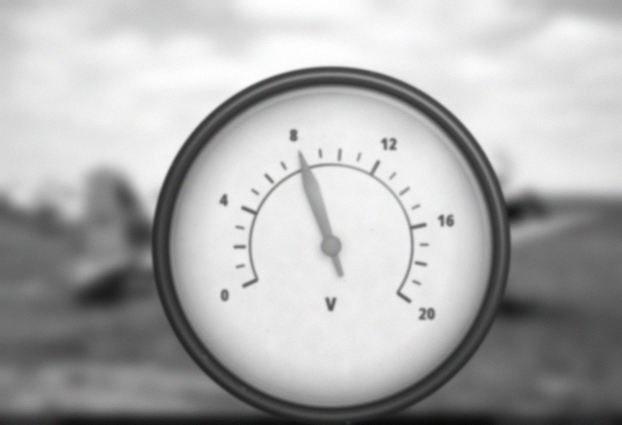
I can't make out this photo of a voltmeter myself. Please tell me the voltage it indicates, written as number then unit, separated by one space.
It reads 8 V
